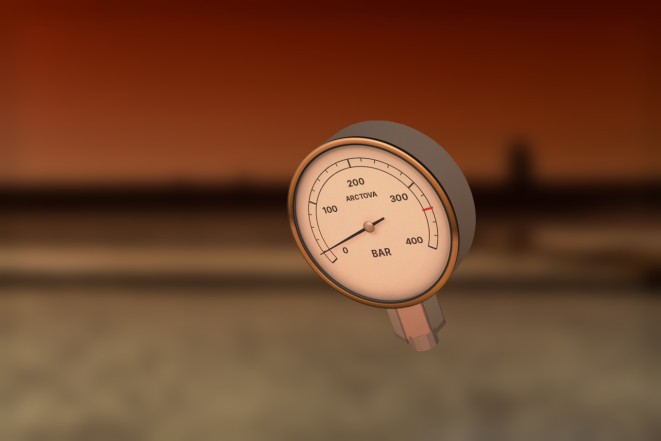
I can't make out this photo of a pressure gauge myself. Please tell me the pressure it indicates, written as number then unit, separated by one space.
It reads 20 bar
